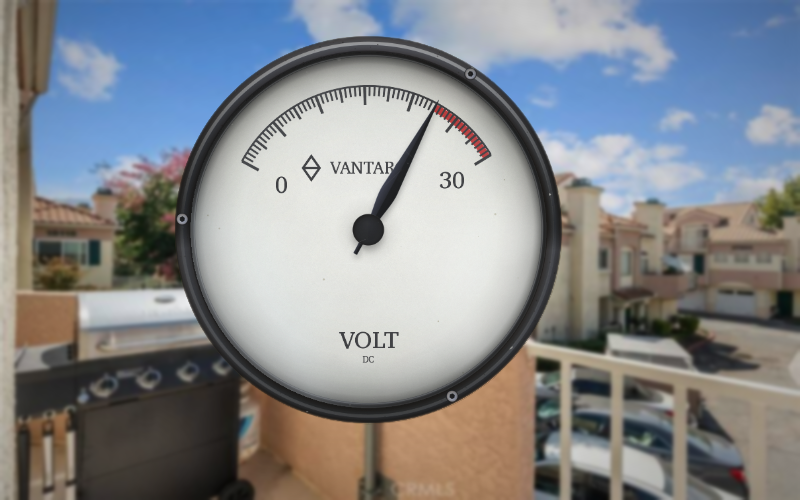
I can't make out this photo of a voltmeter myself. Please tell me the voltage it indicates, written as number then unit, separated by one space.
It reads 22.5 V
